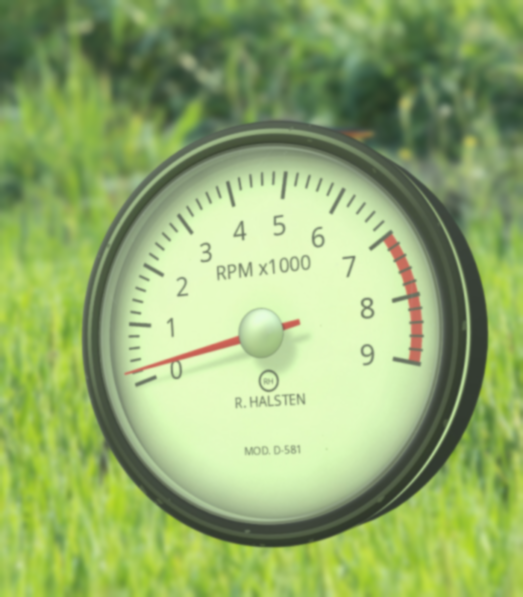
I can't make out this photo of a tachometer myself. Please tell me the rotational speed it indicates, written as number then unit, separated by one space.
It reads 200 rpm
